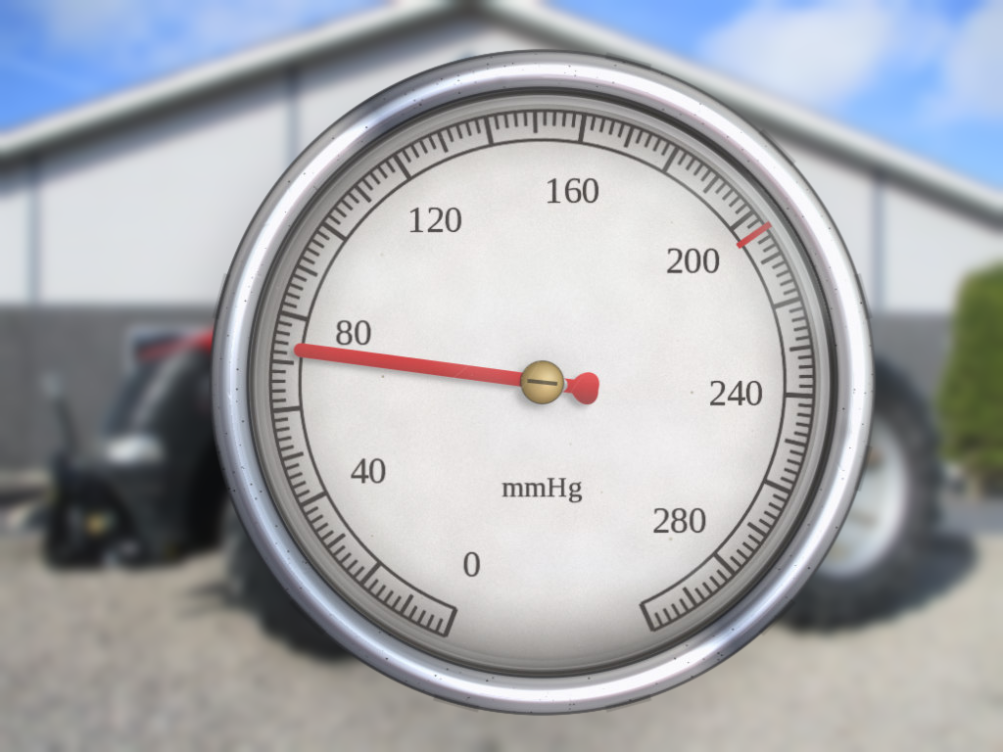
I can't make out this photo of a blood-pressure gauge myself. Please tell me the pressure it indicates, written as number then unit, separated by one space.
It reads 73 mmHg
